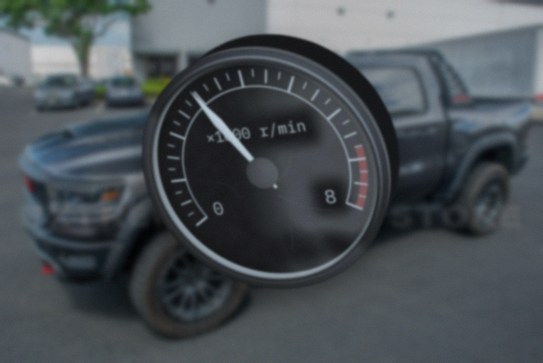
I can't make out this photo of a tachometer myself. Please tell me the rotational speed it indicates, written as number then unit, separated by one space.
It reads 3000 rpm
